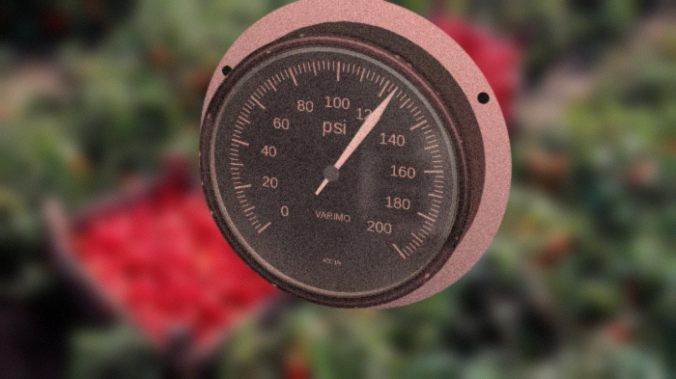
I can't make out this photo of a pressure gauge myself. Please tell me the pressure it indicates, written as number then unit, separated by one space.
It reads 124 psi
